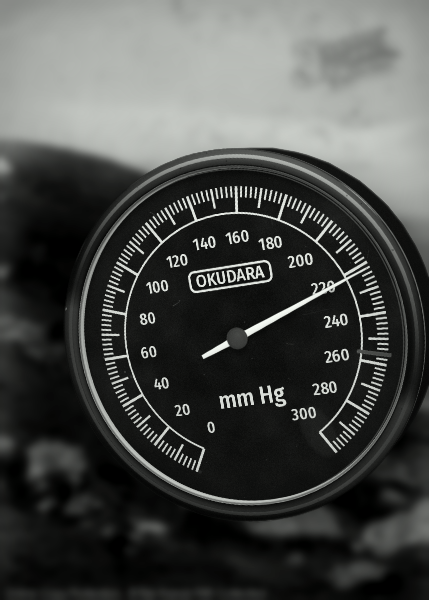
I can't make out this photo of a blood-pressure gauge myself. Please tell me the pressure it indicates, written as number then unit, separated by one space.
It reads 222 mmHg
